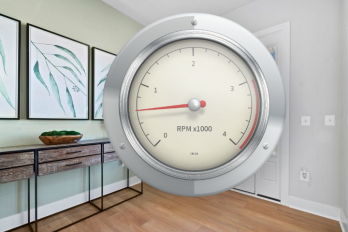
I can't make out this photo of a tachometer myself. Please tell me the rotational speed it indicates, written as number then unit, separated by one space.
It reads 600 rpm
